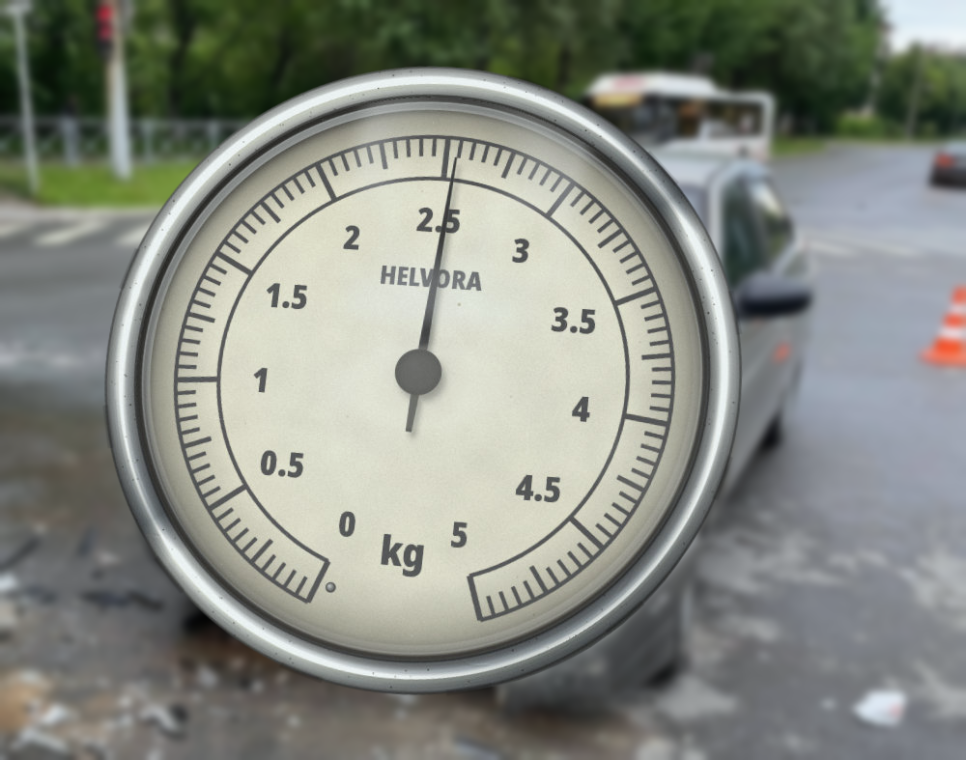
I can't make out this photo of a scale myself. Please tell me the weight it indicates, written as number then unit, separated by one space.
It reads 2.55 kg
